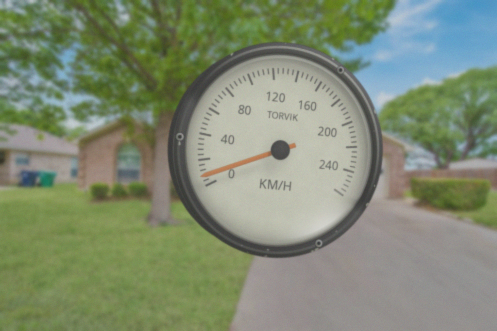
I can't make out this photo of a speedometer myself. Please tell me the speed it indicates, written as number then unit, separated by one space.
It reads 8 km/h
